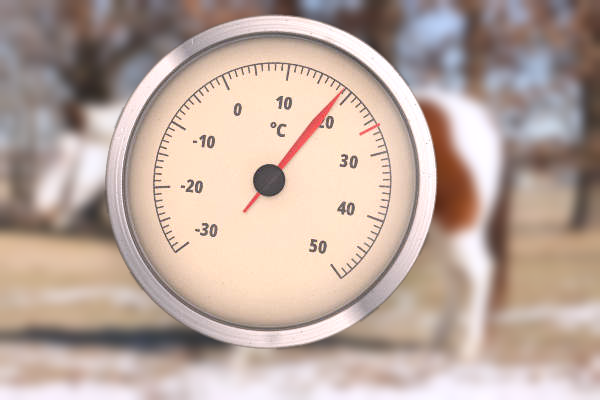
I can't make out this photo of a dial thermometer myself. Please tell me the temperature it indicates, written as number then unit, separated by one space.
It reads 19 °C
